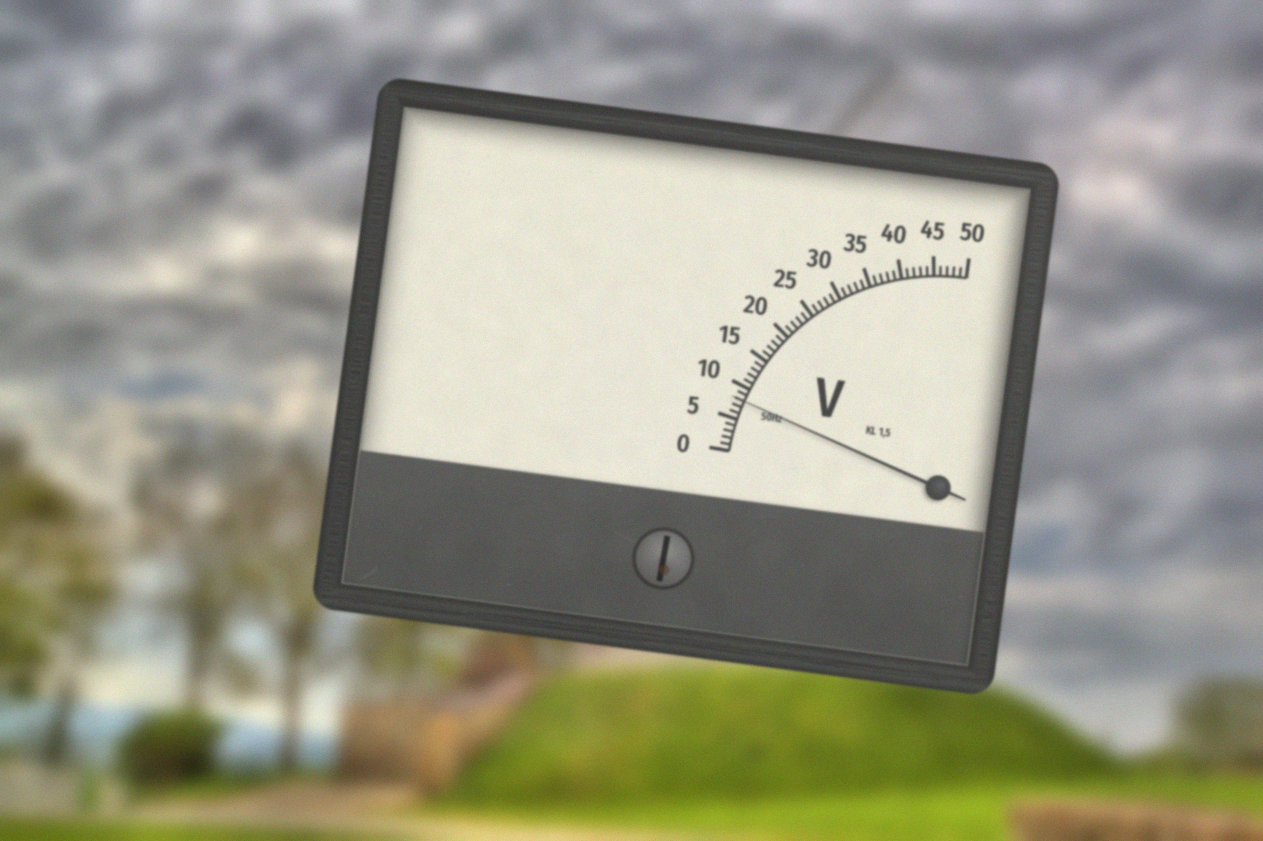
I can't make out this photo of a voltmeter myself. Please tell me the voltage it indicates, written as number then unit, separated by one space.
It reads 8 V
